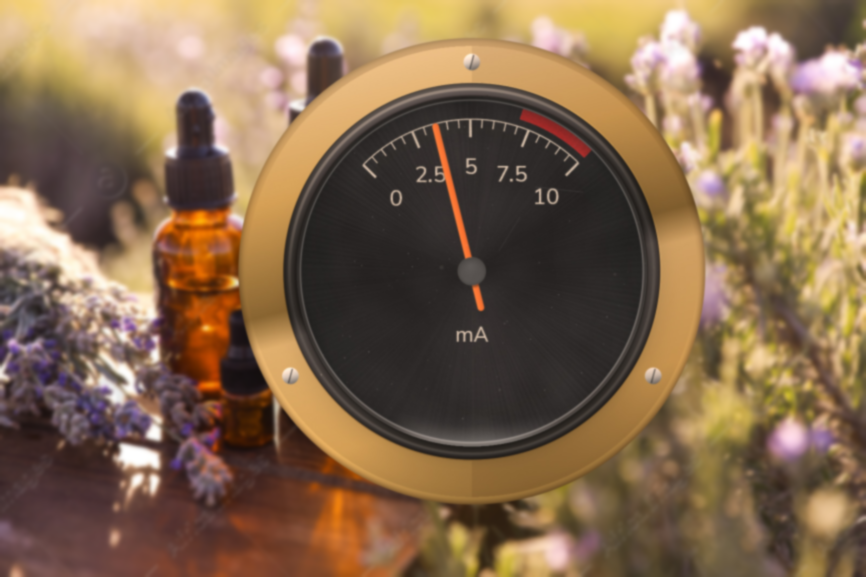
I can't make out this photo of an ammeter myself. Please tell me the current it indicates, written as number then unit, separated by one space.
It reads 3.5 mA
